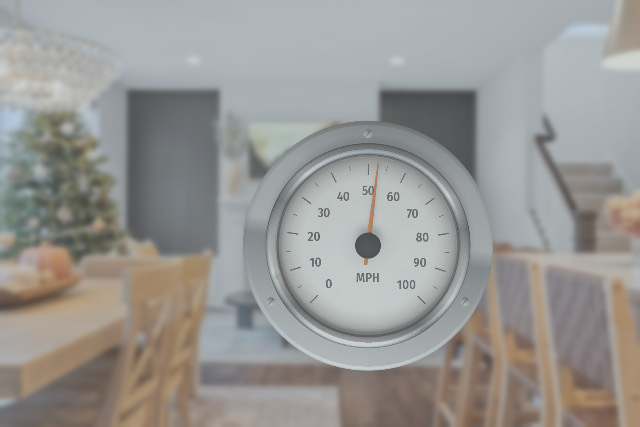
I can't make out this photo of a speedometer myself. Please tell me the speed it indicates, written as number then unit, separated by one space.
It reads 52.5 mph
